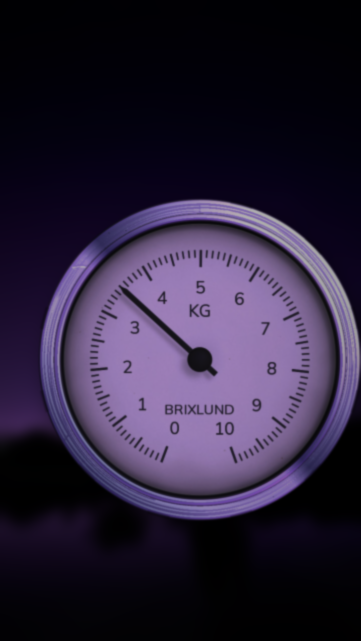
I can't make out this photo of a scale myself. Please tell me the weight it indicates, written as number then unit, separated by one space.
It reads 3.5 kg
